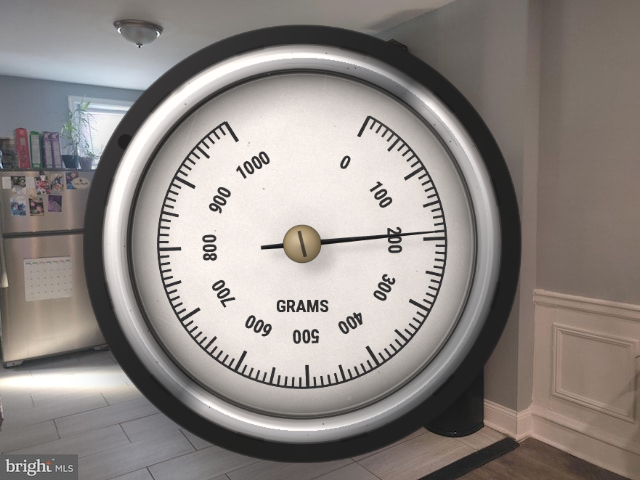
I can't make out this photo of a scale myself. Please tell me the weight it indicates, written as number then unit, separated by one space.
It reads 190 g
